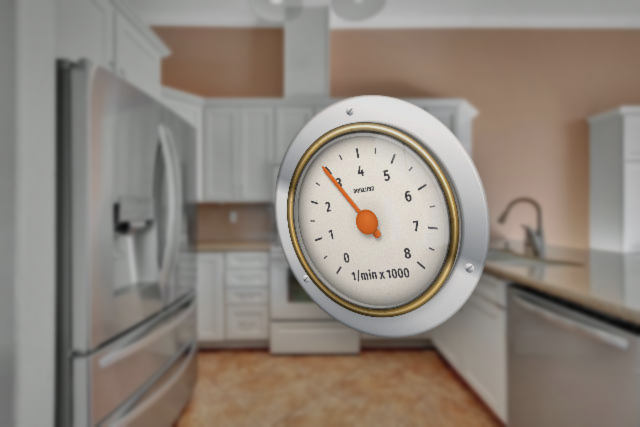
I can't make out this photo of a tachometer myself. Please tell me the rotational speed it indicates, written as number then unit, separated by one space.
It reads 3000 rpm
